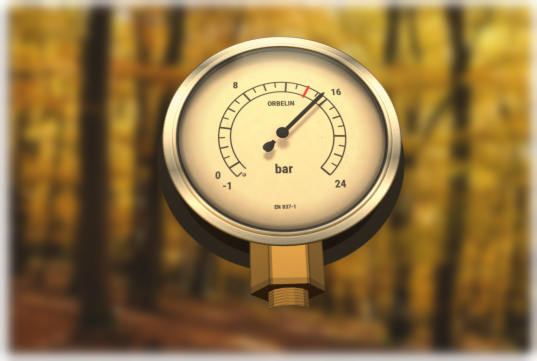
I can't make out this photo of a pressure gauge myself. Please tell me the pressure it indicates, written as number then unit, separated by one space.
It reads 15.5 bar
